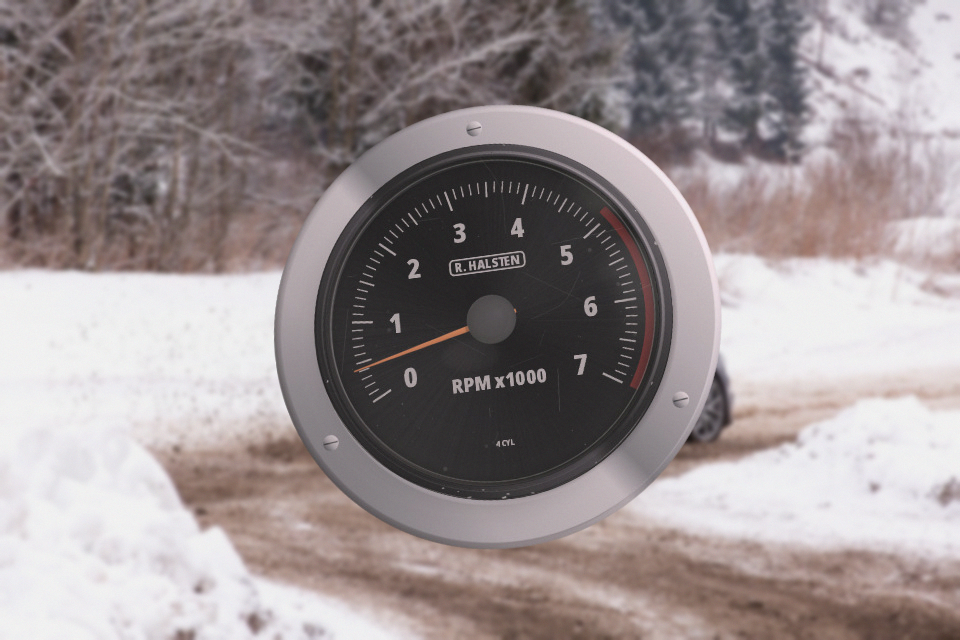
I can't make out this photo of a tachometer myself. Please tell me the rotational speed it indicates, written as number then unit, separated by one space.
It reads 400 rpm
